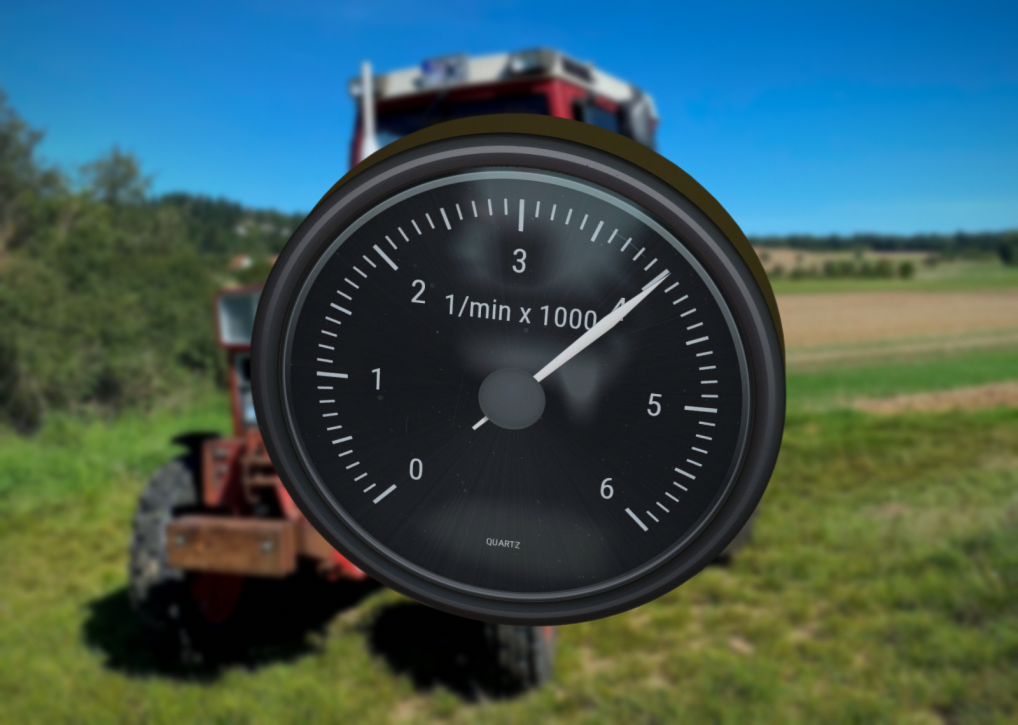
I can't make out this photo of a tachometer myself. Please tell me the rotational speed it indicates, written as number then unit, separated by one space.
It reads 4000 rpm
